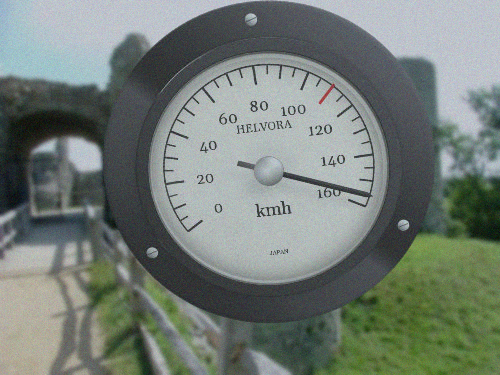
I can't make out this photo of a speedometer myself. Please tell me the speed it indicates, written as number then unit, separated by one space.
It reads 155 km/h
